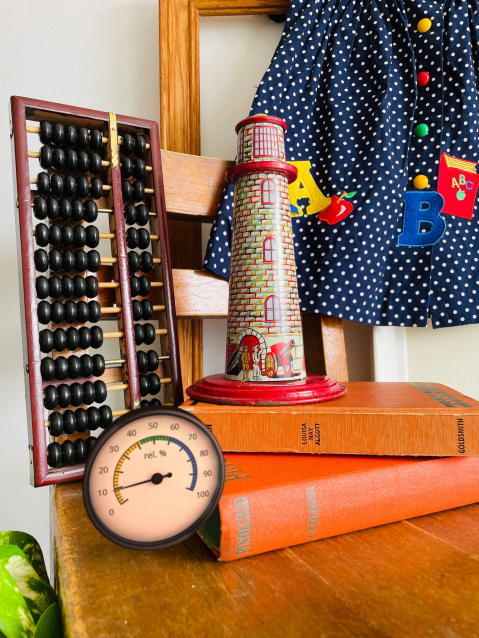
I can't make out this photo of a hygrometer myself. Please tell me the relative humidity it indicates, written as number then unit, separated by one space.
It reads 10 %
